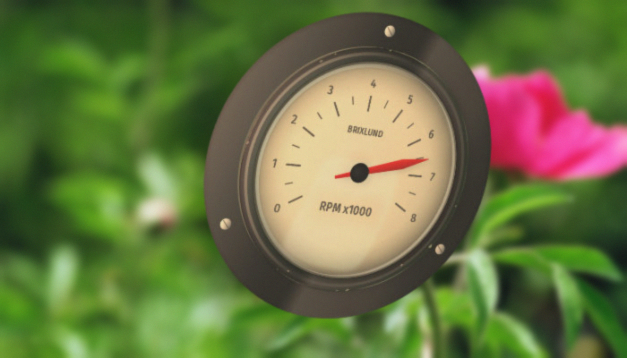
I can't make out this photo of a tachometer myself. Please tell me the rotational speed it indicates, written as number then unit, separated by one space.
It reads 6500 rpm
